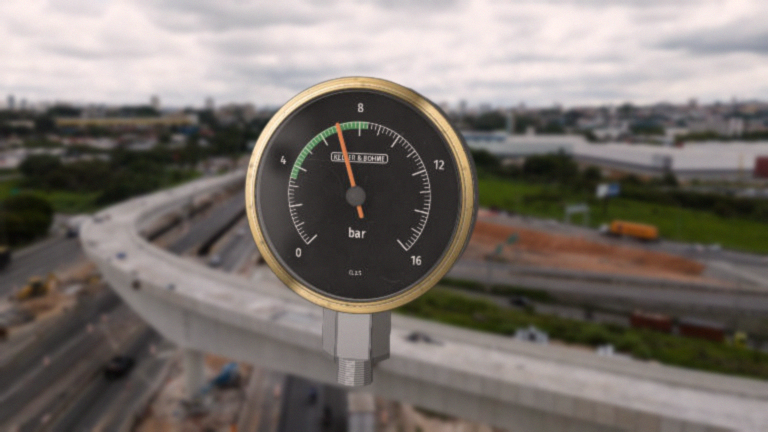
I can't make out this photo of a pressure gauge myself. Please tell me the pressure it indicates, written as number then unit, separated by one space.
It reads 7 bar
